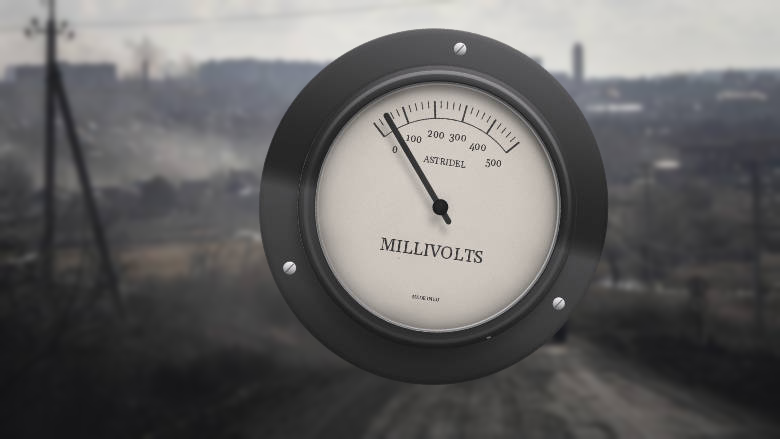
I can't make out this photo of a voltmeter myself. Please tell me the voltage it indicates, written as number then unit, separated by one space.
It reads 40 mV
